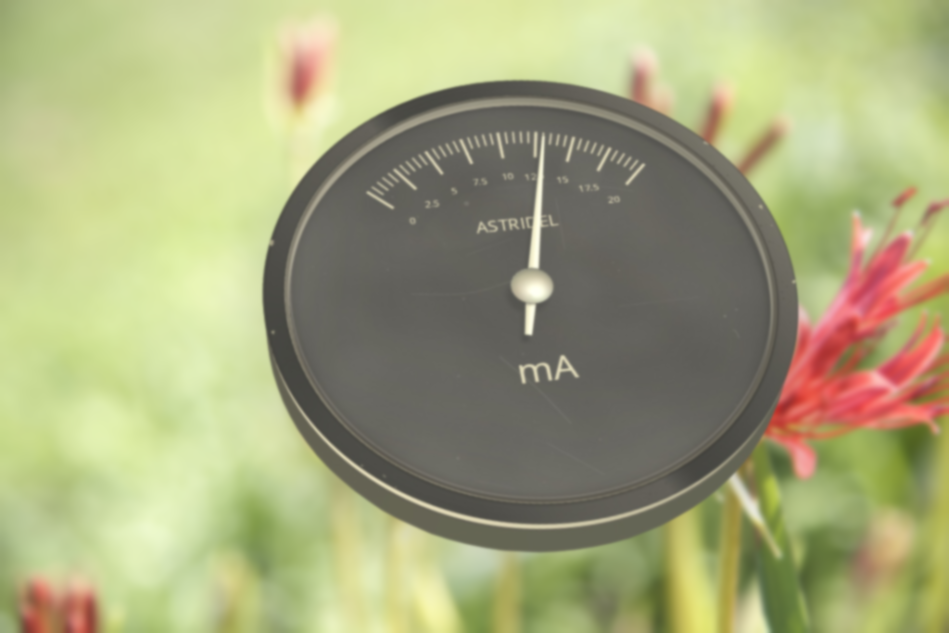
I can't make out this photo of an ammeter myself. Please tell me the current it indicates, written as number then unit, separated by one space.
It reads 13 mA
